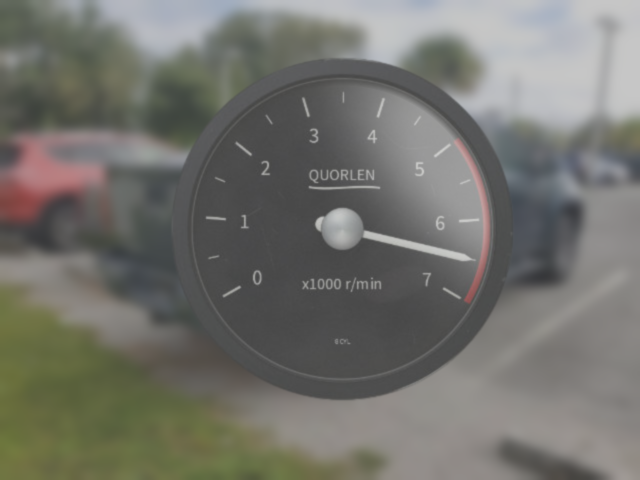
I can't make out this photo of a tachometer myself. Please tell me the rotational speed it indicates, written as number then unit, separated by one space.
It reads 6500 rpm
